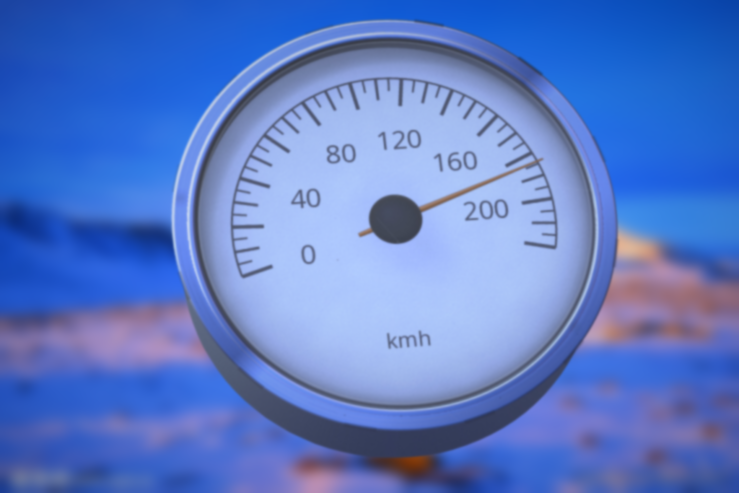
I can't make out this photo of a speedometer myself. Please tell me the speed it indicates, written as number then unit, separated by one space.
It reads 185 km/h
